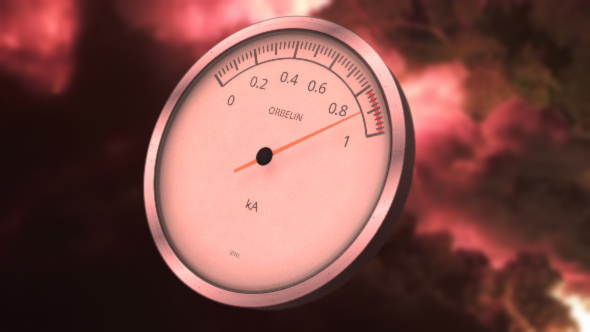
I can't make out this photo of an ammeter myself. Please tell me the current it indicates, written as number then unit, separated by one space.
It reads 0.9 kA
